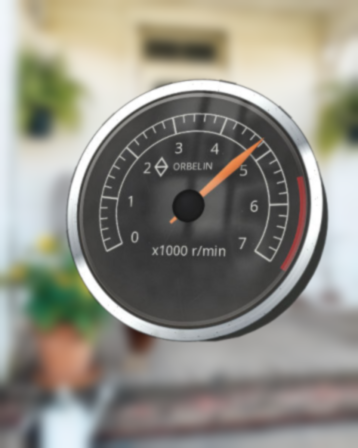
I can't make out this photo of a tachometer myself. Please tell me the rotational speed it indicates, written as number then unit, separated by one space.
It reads 4800 rpm
